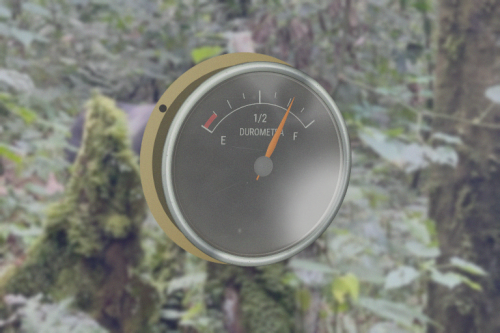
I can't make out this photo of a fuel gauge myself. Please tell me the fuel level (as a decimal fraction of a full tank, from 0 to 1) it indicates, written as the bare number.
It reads 0.75
